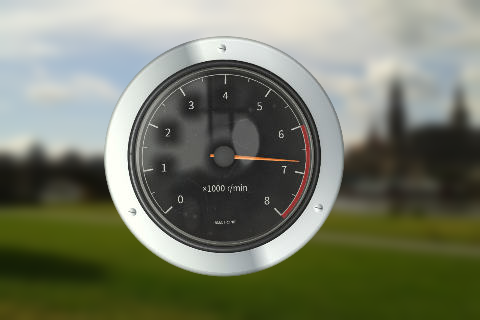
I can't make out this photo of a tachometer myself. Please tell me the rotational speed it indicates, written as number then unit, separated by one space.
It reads 6750 rpm
